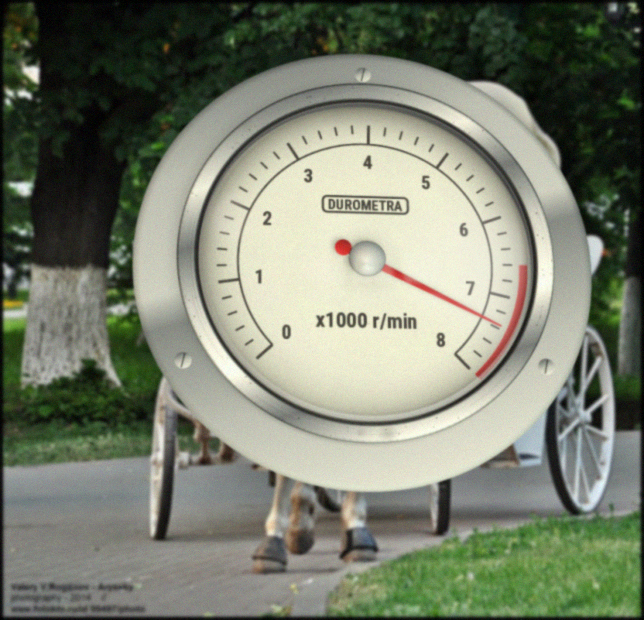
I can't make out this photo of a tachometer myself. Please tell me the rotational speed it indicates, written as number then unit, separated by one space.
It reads 7400 rpm
